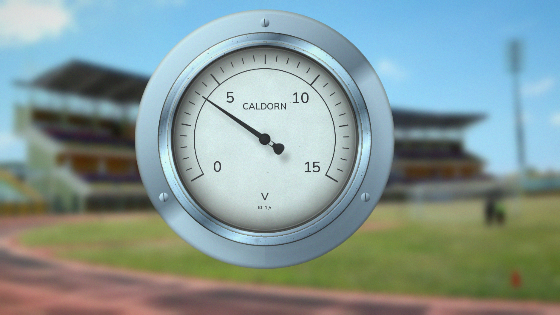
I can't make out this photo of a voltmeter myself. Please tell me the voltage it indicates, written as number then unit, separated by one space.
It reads 4 V
